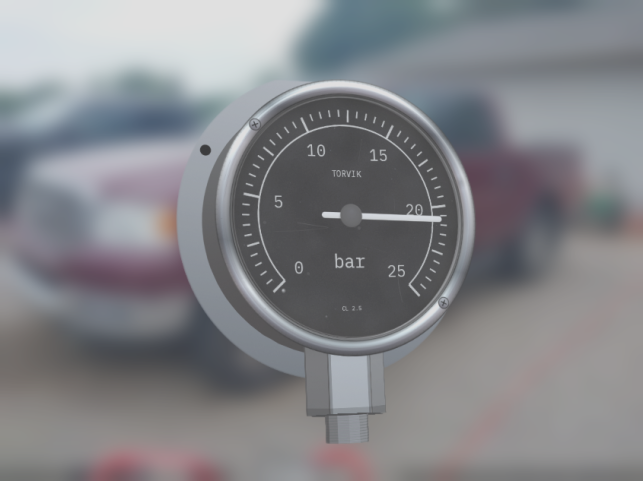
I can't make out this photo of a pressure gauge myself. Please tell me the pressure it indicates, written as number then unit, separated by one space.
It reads 20.75 bar
